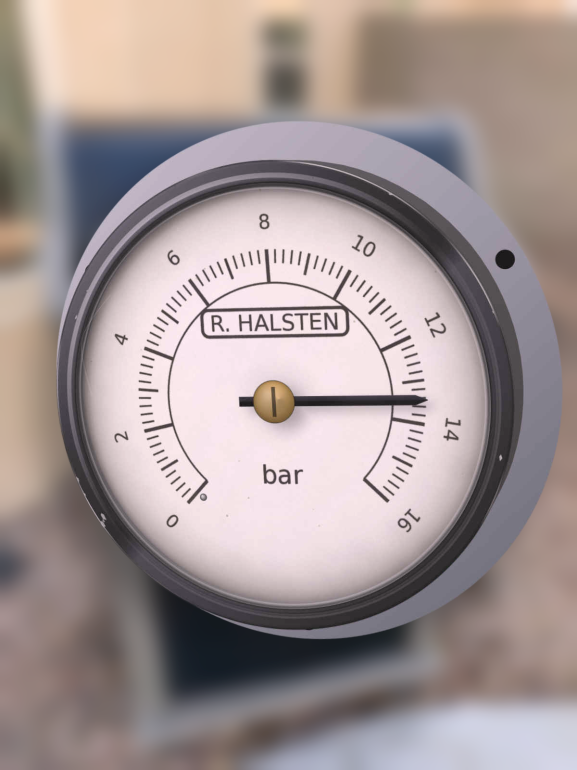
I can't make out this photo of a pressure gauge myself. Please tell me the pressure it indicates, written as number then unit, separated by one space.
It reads 13.4 bar
